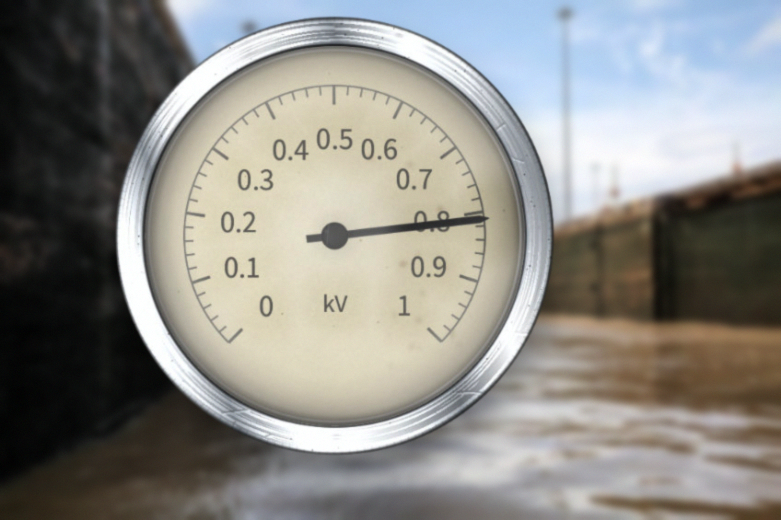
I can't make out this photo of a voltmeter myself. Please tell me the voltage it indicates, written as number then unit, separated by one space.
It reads 0.81 kV
